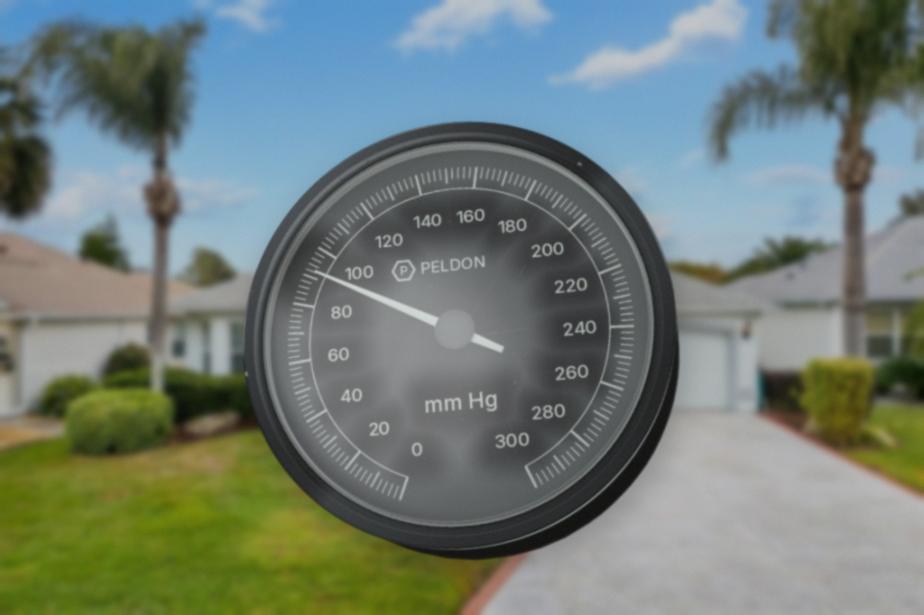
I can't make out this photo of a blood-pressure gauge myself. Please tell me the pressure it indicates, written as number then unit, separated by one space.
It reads 92 mmHg
